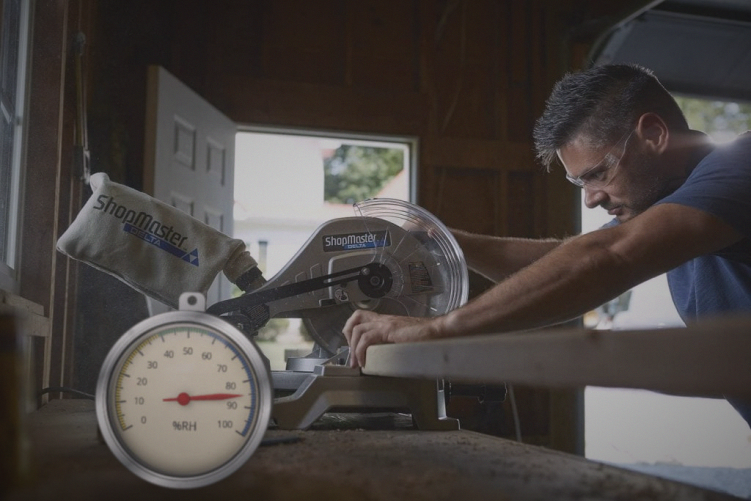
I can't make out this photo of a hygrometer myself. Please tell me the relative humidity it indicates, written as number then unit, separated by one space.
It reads 85 %
